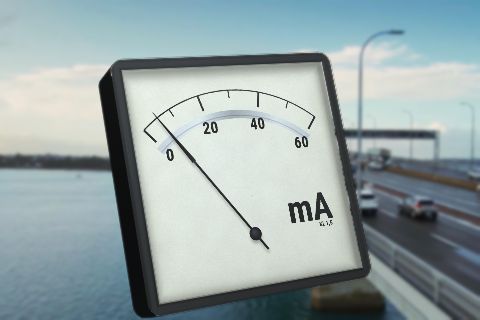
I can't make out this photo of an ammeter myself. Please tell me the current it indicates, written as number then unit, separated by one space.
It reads 5 mA
